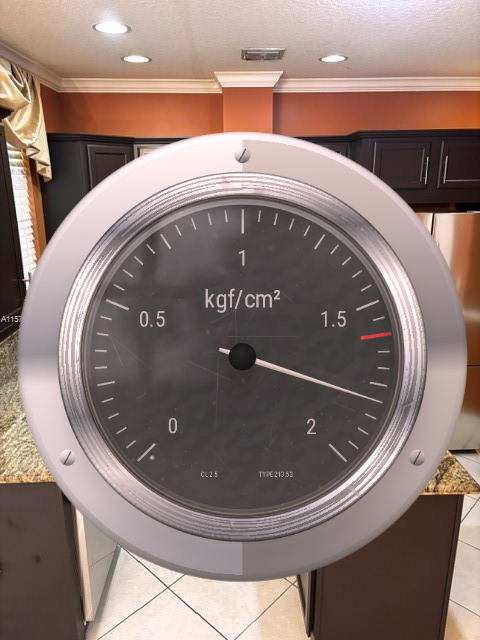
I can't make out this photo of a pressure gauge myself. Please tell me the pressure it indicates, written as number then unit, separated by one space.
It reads 1.8 kg/cm²
